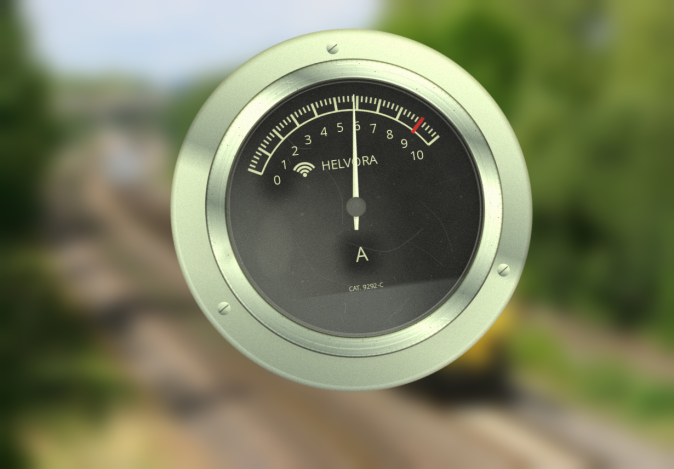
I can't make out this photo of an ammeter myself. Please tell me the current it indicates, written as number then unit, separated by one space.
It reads 5.8 A
